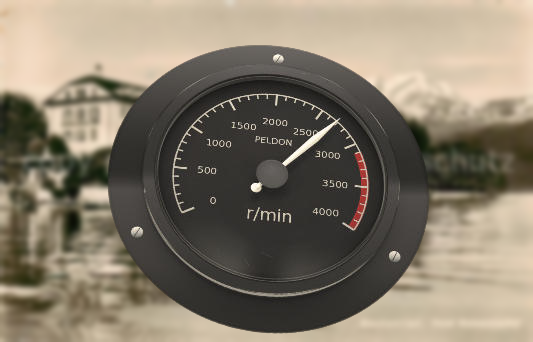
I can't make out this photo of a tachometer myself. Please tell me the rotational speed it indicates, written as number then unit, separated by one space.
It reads 2700 rpm
